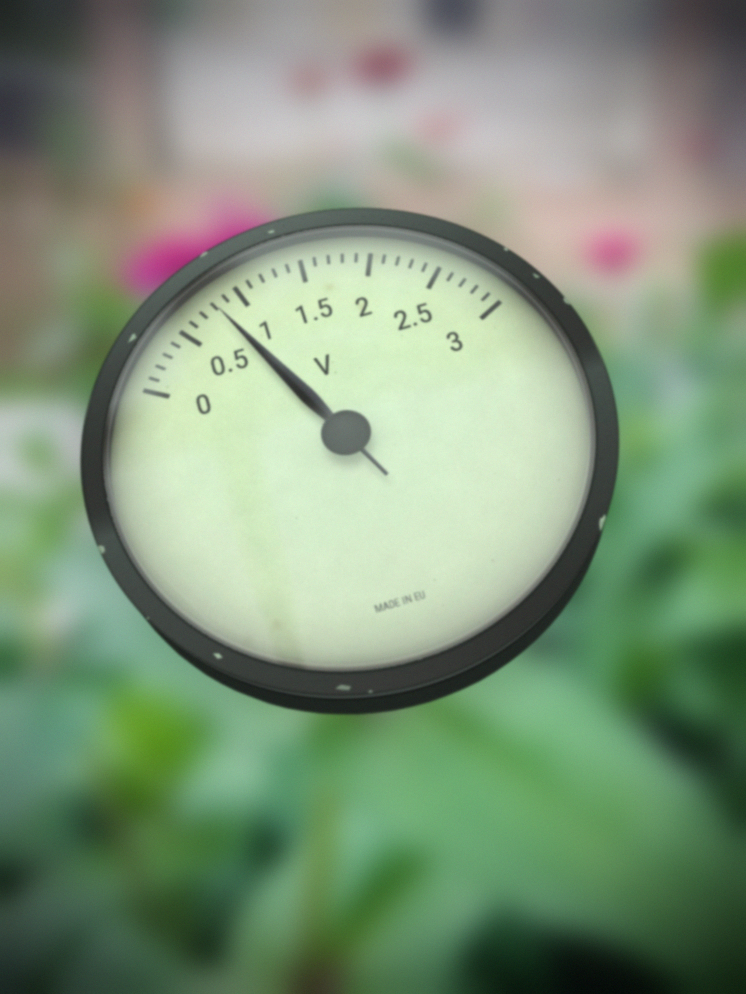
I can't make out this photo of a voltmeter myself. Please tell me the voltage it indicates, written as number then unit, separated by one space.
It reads 0.8 V
